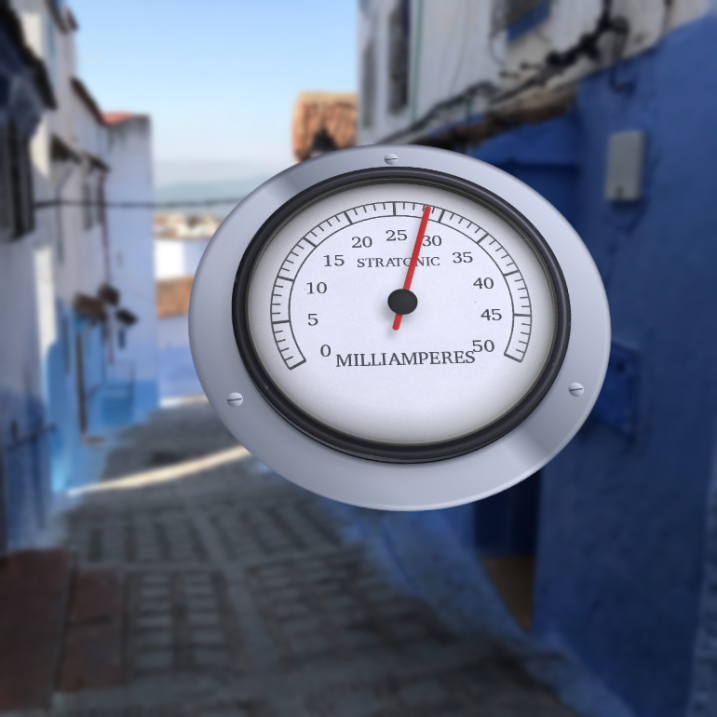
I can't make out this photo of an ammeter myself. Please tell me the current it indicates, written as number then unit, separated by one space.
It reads 28.5 mA
